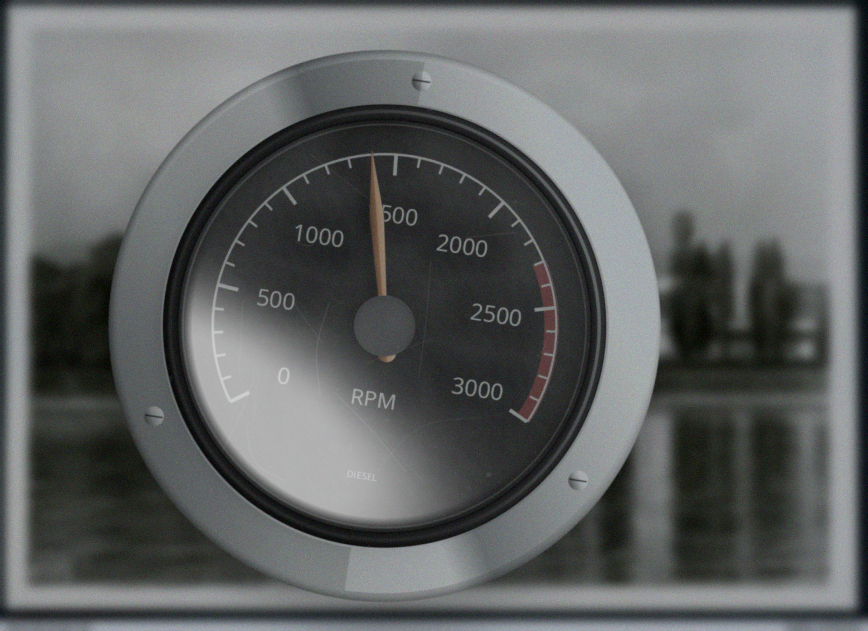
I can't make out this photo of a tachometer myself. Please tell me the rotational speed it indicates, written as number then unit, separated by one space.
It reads 1400 rpm
